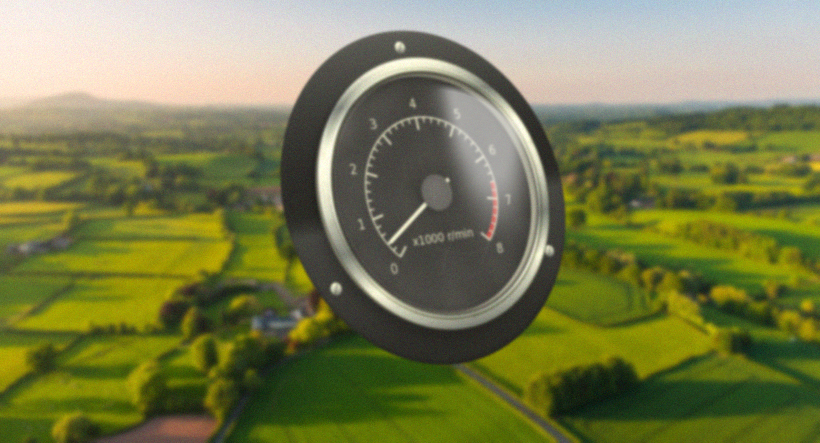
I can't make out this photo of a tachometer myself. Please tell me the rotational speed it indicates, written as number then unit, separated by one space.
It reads 400 rpm
